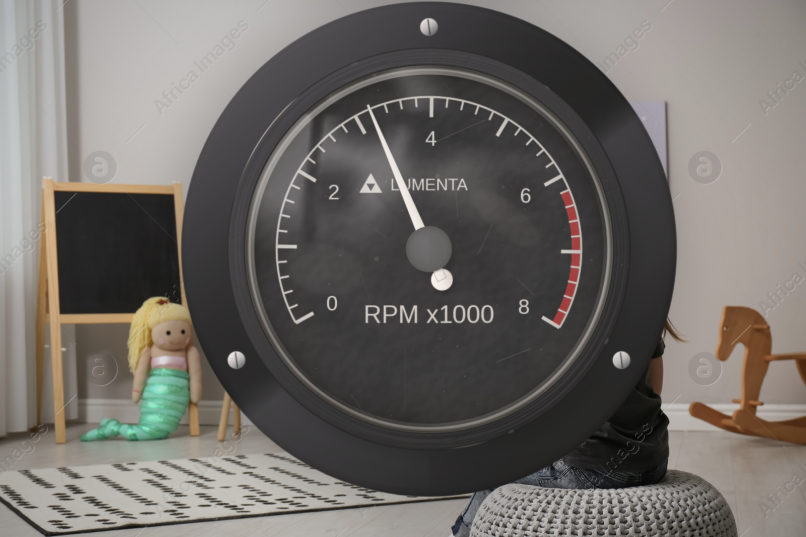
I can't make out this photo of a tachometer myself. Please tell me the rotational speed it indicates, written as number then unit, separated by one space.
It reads 3200 rpm
